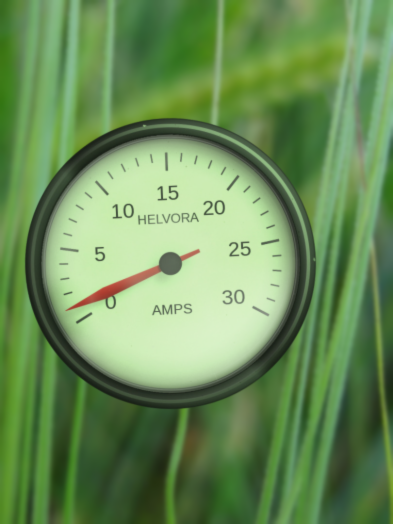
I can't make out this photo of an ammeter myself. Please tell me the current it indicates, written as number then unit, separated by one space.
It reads 1 A
